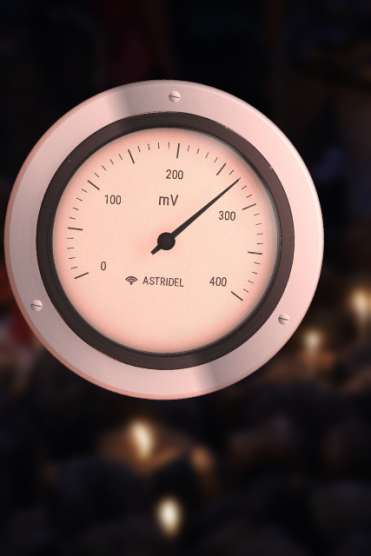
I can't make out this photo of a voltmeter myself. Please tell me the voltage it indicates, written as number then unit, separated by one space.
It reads 270 mV
